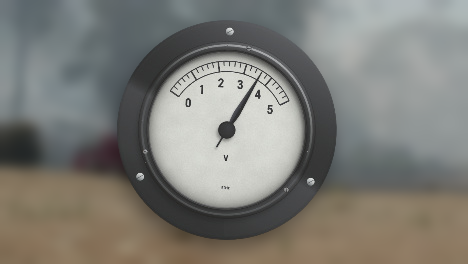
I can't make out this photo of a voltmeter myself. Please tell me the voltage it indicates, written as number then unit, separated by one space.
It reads 3.6 V
